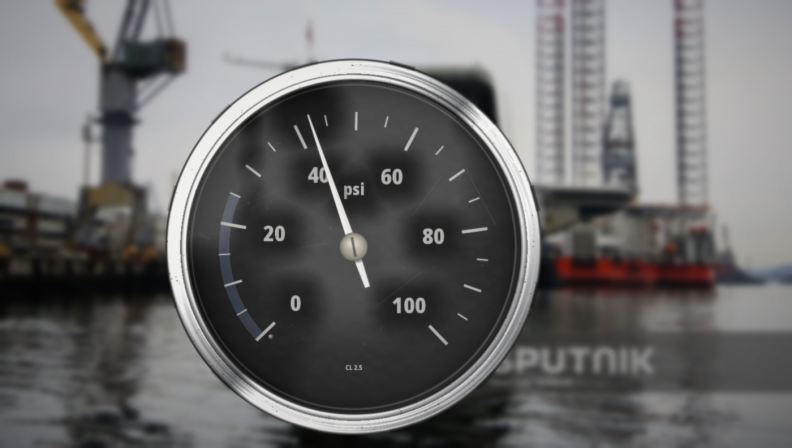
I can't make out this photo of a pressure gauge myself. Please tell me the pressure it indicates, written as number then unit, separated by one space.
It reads 42.5 psi
